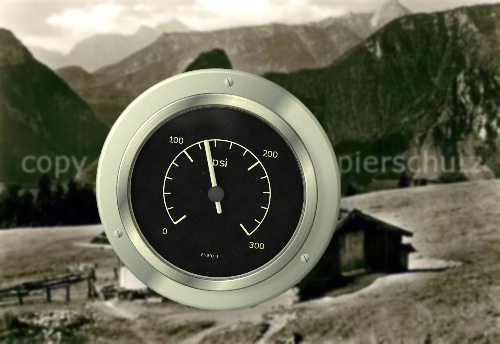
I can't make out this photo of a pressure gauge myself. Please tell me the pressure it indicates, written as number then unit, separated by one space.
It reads 130 psi
